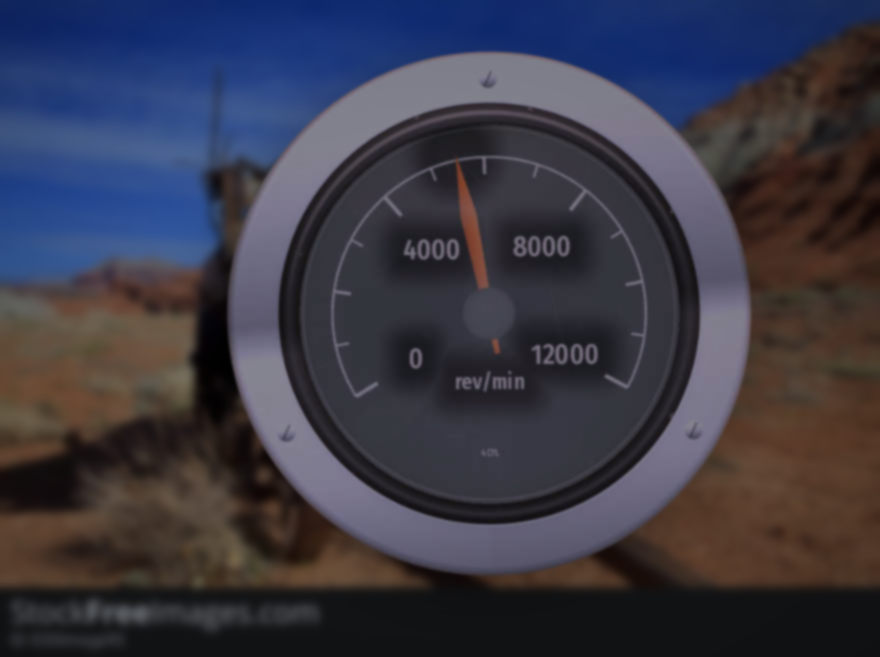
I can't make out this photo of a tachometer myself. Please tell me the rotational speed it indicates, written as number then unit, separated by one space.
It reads 5500 rpm
